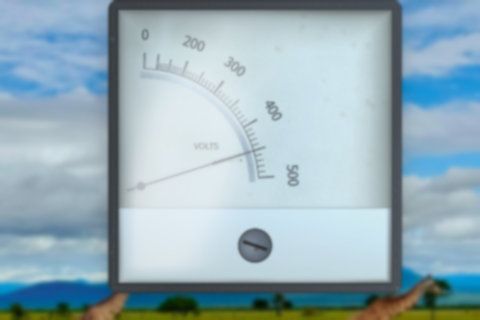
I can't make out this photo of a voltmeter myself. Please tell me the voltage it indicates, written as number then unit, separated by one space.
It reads 450 V
